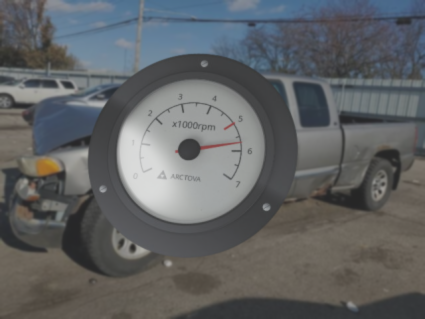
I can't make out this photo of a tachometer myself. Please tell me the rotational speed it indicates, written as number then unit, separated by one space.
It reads 5750 rpm
